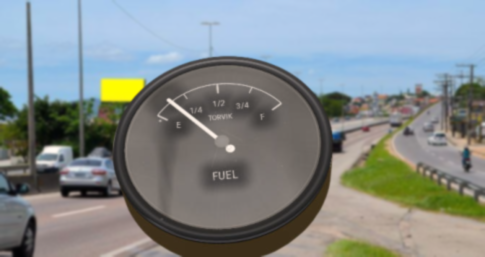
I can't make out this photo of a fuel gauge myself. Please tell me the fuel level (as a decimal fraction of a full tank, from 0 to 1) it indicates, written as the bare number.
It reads 0.125
